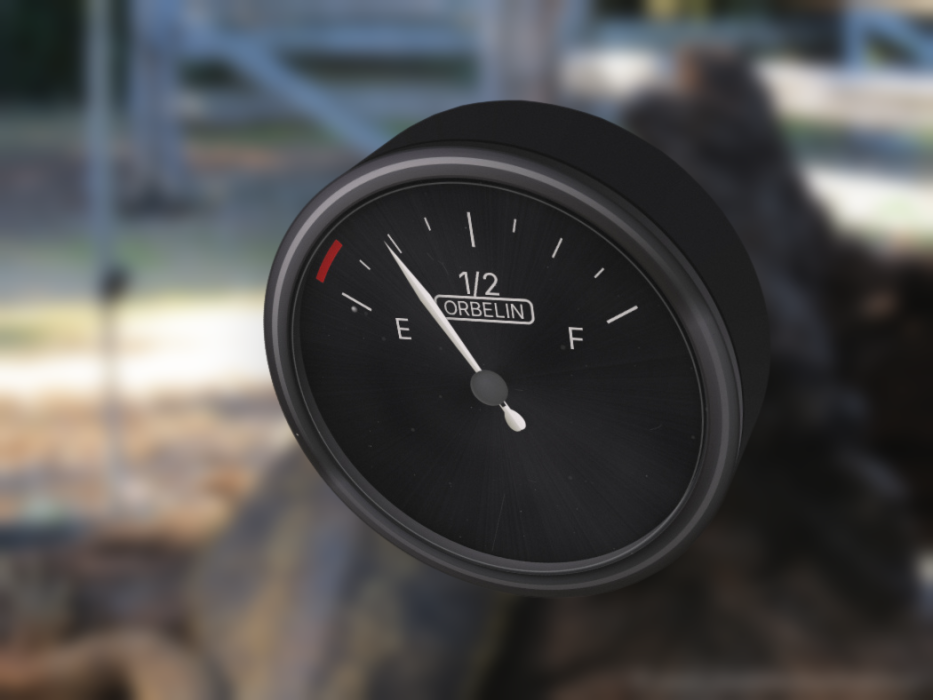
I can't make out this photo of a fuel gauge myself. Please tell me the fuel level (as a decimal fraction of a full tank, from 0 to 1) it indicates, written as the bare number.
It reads 0.25
